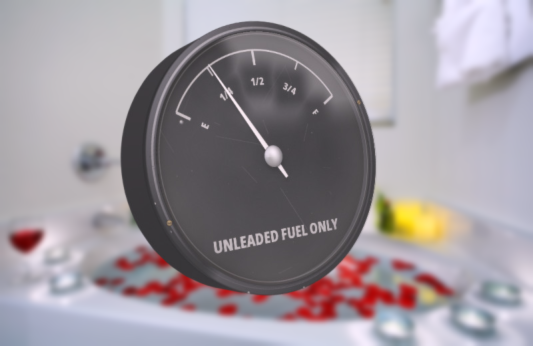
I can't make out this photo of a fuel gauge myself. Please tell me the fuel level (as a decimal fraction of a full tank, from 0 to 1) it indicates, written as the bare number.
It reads 0.25
